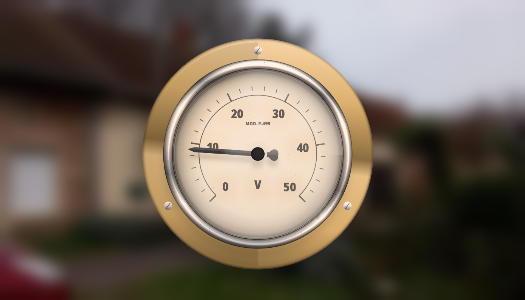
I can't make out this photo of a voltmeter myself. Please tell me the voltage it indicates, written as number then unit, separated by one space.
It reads 9 V
